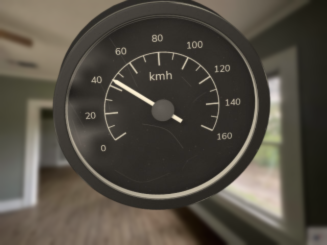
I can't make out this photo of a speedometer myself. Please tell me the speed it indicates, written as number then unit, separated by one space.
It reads 45 km/h
